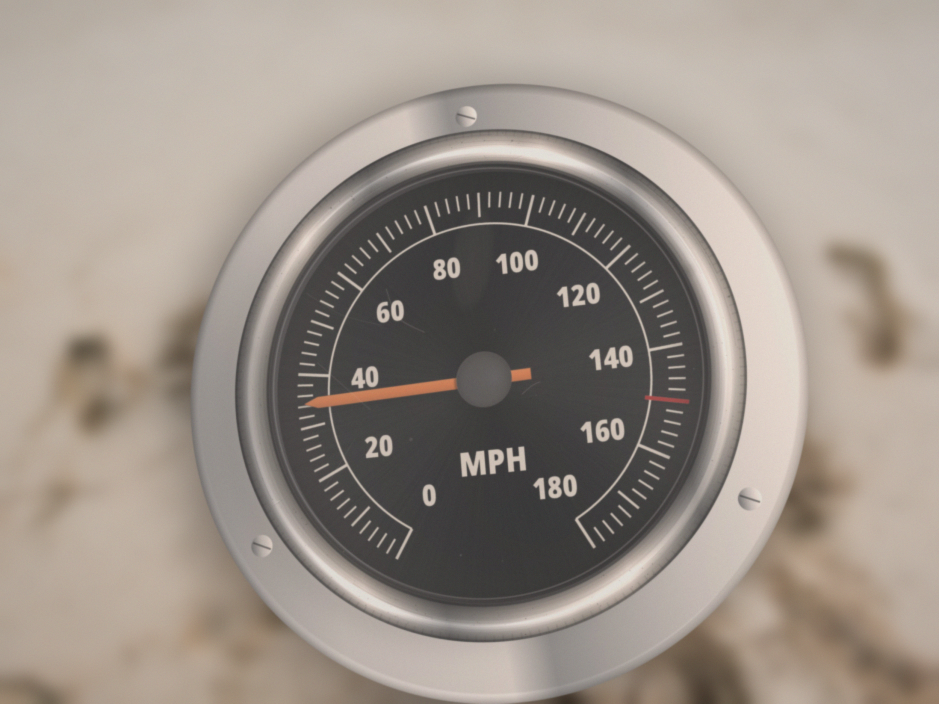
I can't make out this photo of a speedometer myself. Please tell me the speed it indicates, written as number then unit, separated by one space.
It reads 34 mph
